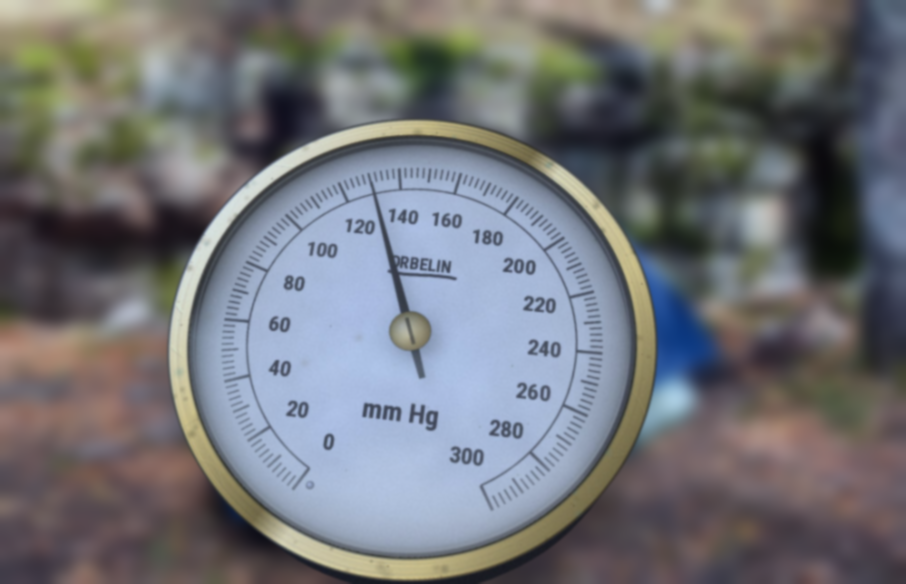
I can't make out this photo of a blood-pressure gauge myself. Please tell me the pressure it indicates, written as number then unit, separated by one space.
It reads 130 mmHg
